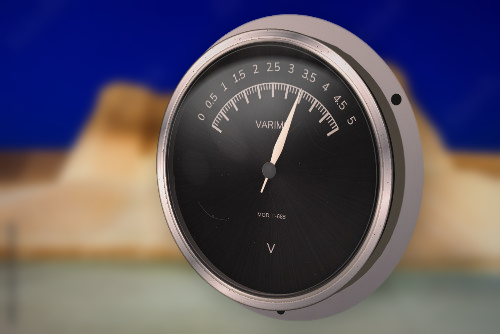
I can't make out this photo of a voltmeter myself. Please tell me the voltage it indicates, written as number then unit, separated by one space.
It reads 3.5 V
